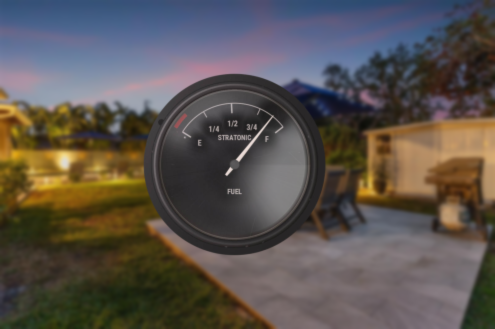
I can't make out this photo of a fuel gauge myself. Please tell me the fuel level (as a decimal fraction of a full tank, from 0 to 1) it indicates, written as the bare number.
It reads 0.875
